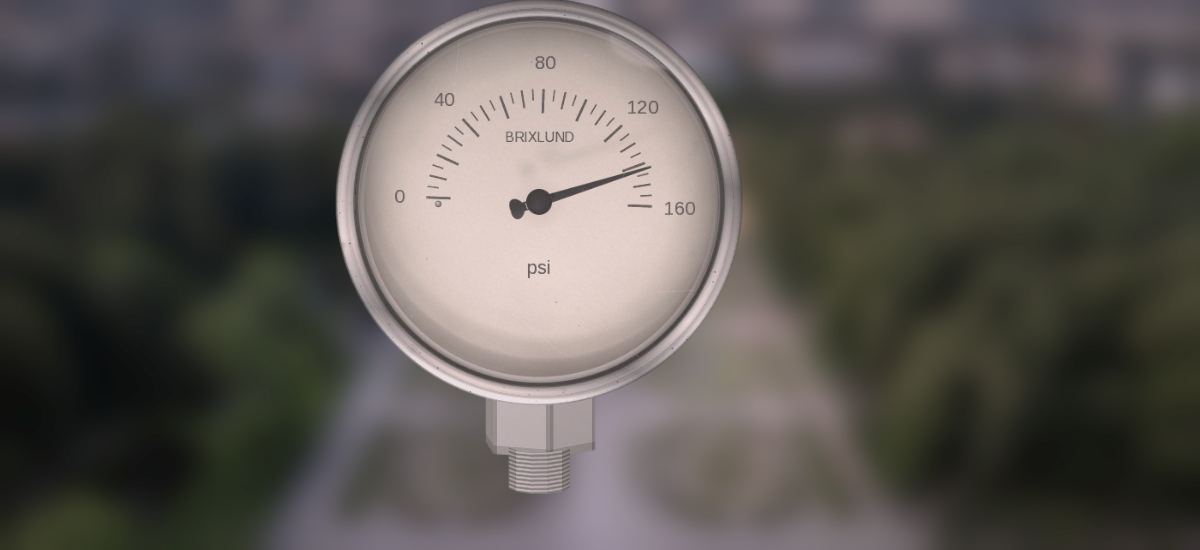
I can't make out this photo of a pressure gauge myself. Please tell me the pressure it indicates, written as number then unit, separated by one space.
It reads 142.5 psi
